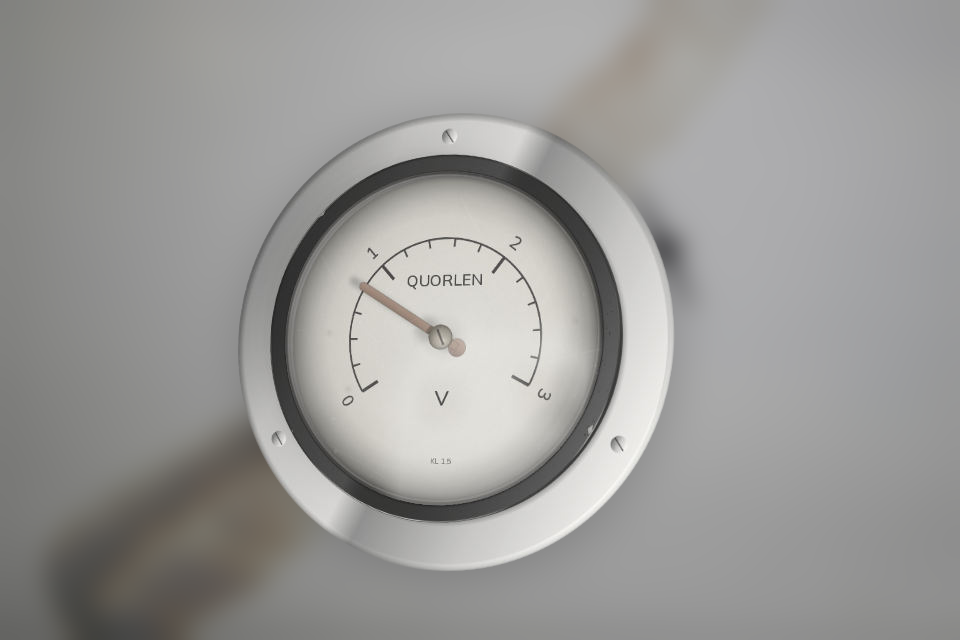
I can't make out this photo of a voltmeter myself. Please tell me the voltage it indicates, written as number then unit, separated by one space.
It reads 0.8 V
